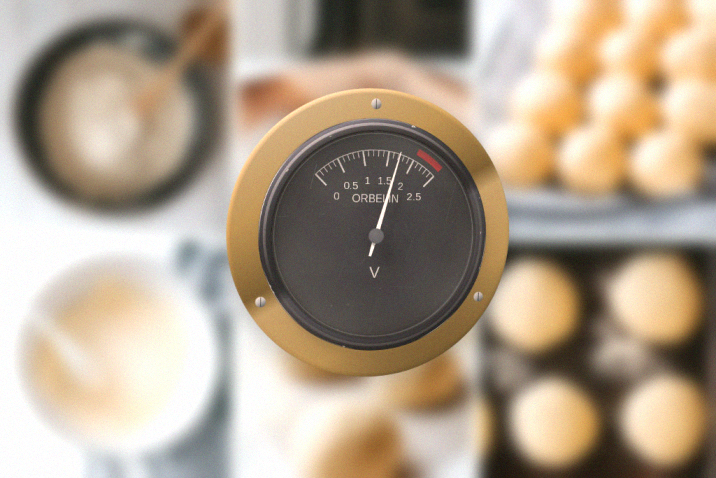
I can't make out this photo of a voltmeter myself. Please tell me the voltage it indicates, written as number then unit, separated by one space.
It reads 1.7 V
